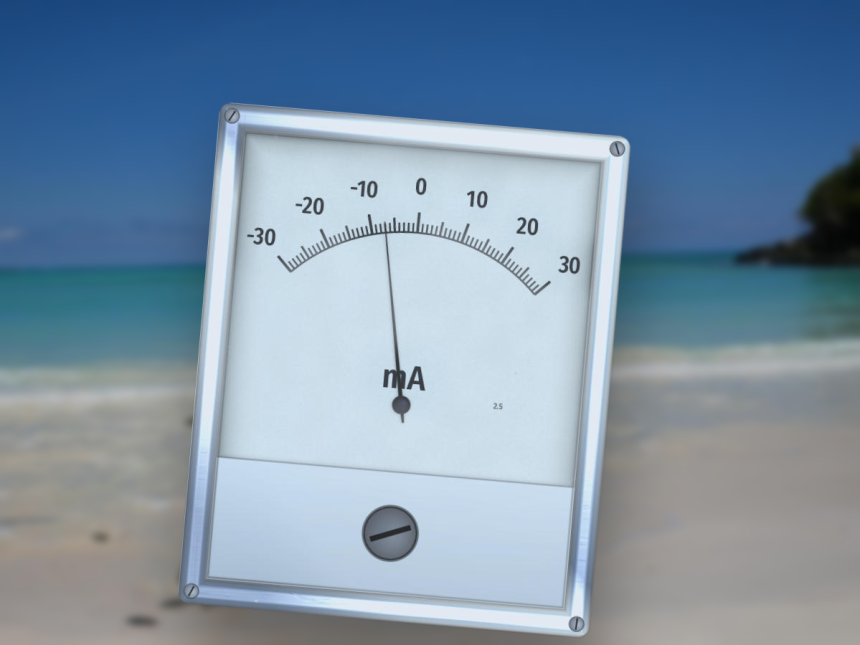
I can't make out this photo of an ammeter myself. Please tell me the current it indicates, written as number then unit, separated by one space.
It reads -7 mA
